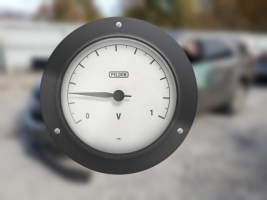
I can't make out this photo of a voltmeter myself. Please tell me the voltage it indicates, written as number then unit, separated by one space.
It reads 0.15 V
